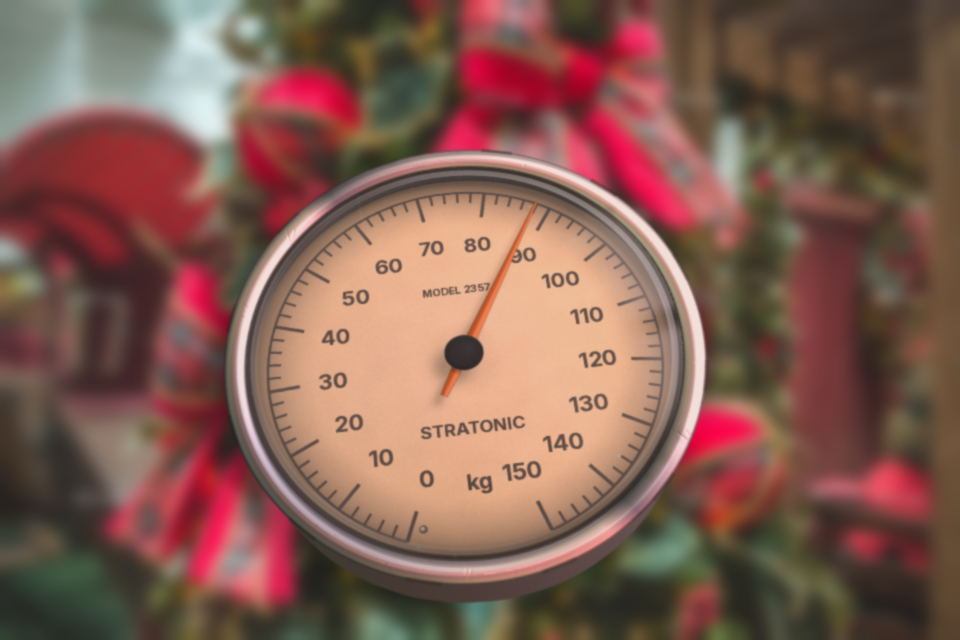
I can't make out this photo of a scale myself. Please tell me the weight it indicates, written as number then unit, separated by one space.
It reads 88 kg
